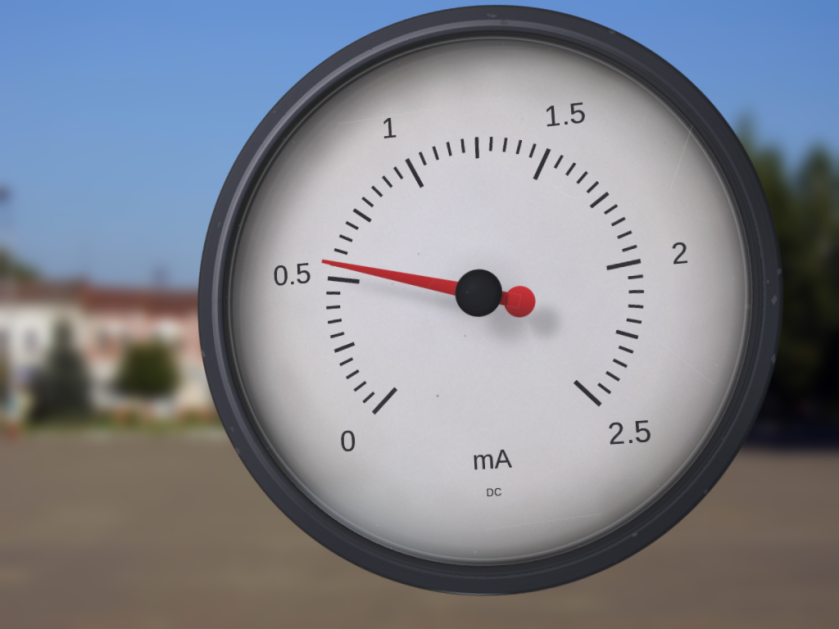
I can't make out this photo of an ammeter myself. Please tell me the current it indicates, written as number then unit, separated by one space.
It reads 0.55 mA
